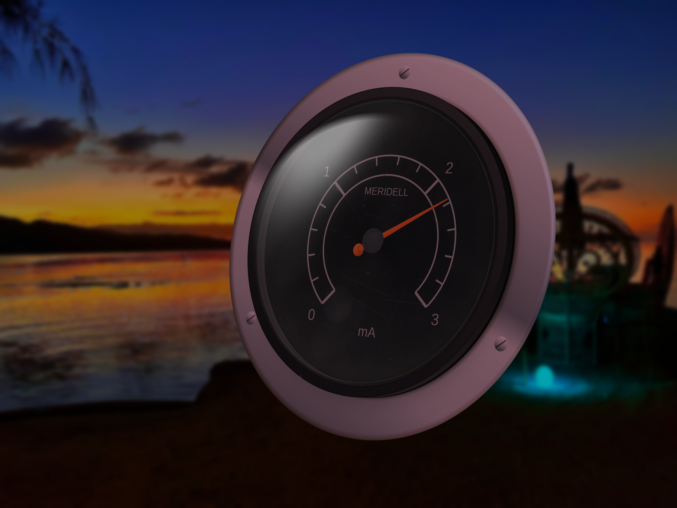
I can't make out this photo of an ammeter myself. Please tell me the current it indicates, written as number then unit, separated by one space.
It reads 2.2 mA
